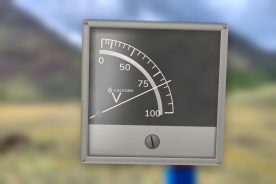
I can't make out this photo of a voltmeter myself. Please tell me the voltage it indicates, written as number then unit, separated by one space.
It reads 82.5 V
